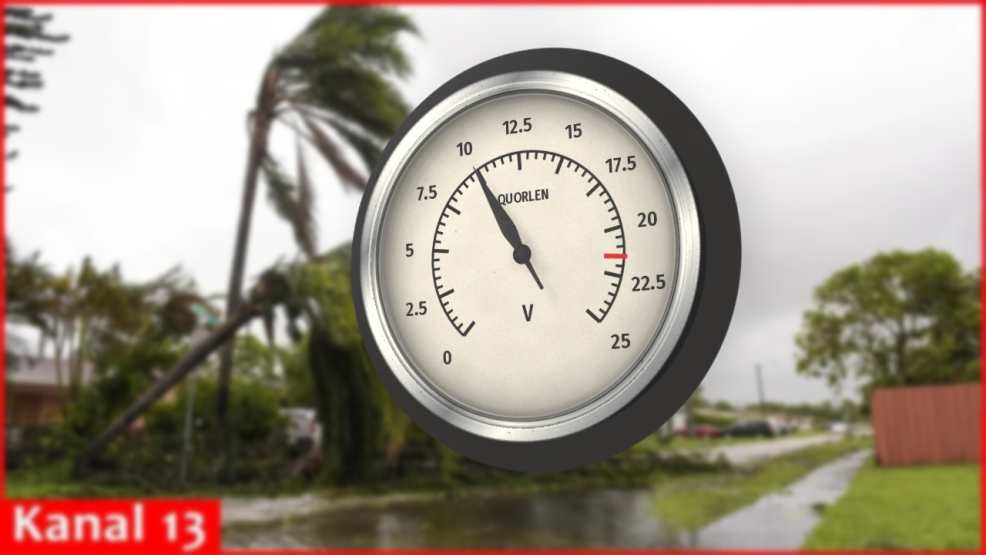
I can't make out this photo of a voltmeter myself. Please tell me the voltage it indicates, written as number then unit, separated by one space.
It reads 10 V
